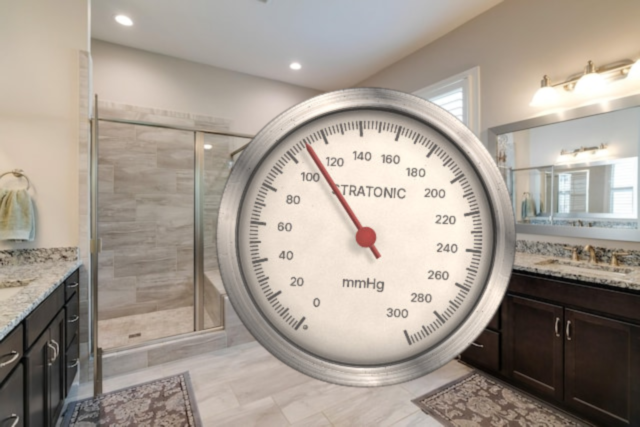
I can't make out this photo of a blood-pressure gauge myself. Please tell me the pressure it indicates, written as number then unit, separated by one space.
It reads 110 mmHg
